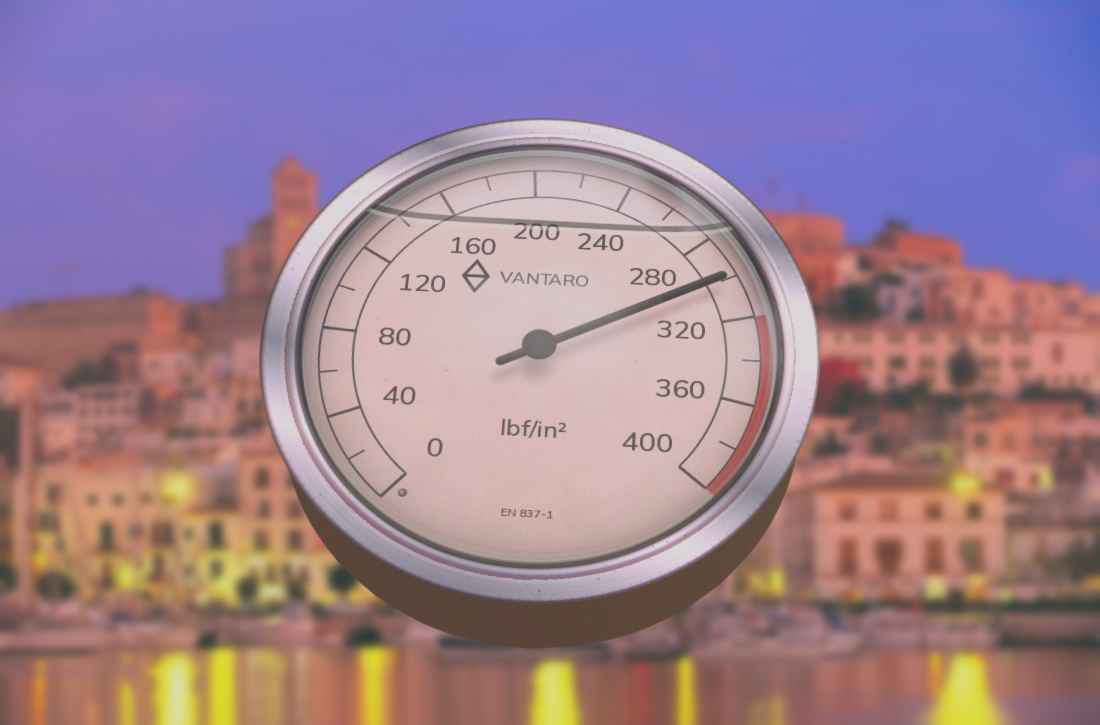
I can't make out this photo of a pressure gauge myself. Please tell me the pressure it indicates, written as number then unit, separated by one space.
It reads 300 psi
